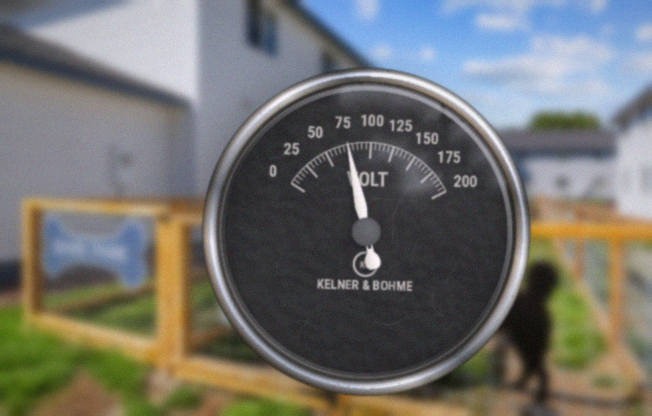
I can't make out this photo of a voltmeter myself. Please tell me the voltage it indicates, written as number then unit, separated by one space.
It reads 75 V
